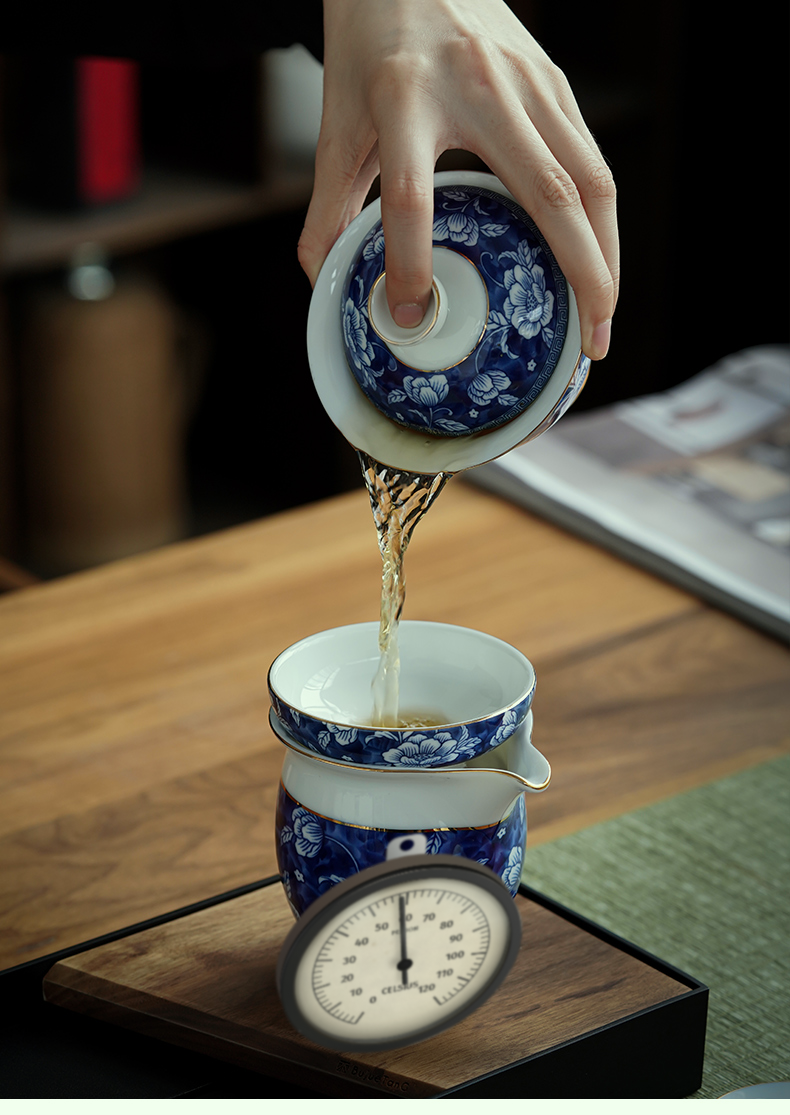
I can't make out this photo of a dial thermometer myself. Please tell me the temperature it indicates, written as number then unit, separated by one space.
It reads 58 °C
